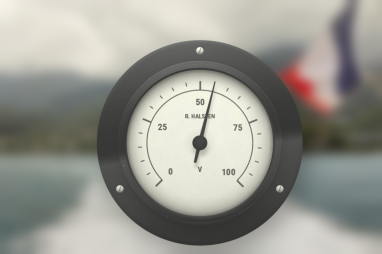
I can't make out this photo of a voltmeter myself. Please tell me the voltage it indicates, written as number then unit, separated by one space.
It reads 55 V
